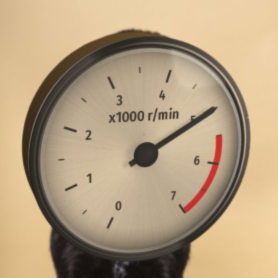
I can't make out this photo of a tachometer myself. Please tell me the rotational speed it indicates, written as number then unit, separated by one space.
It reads 5000 rpm
